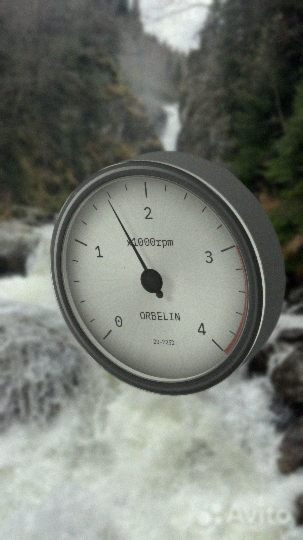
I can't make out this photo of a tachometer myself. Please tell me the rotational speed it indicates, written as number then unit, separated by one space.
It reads 1600 rpm
